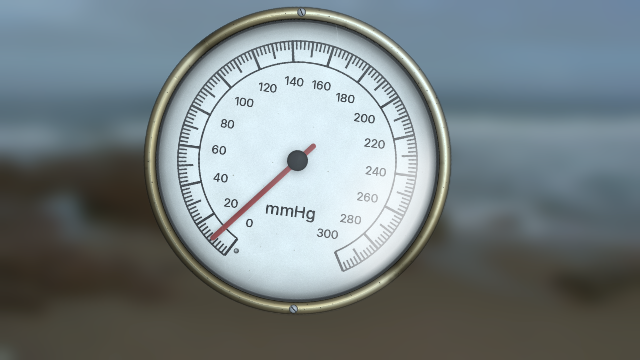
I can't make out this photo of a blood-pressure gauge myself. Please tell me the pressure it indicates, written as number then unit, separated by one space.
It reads 10 mmHg
